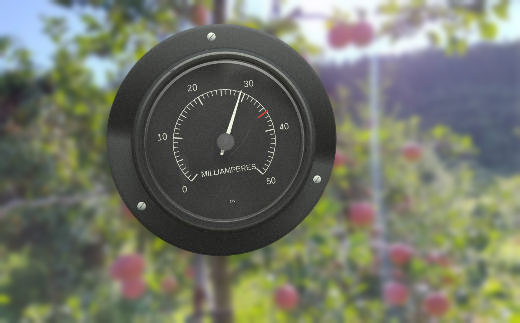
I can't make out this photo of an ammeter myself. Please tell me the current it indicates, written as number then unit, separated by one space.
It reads 29 mA
